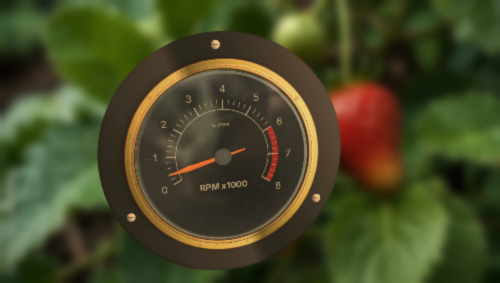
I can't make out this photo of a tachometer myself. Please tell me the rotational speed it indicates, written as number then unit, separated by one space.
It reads 400 rpm
